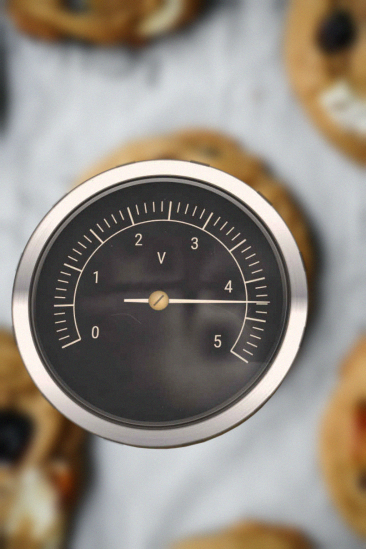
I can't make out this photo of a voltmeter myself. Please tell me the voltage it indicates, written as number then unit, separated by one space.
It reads 4.3 V
